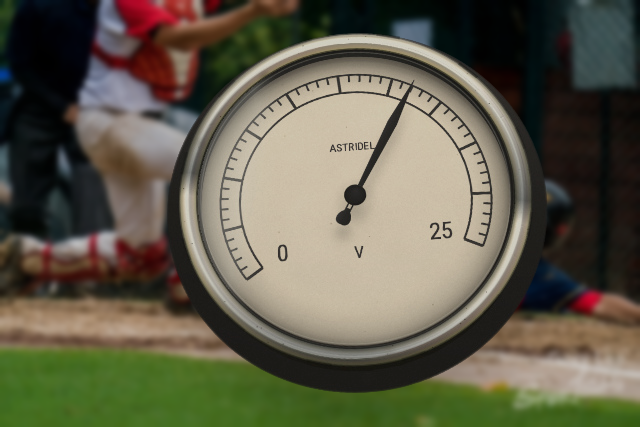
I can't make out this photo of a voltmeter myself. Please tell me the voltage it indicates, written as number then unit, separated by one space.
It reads 16 V
